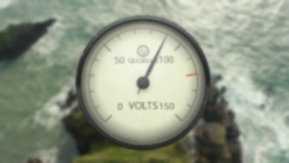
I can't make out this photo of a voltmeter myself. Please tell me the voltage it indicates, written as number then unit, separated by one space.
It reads 90 V
